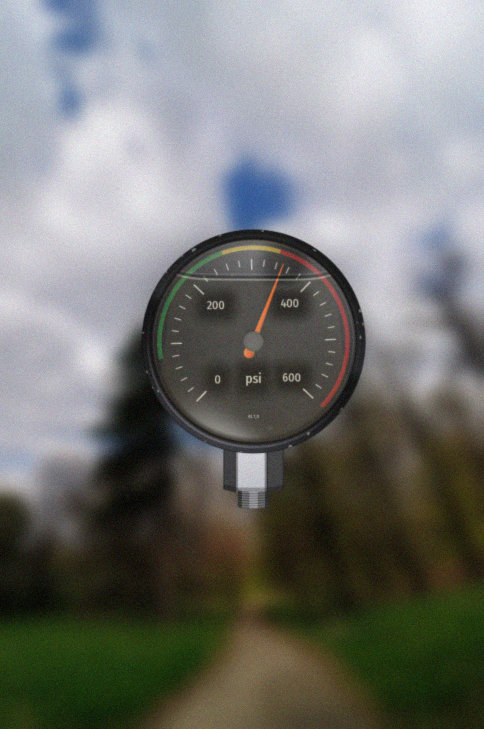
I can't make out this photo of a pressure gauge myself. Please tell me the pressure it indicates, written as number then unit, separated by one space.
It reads 350 psi
